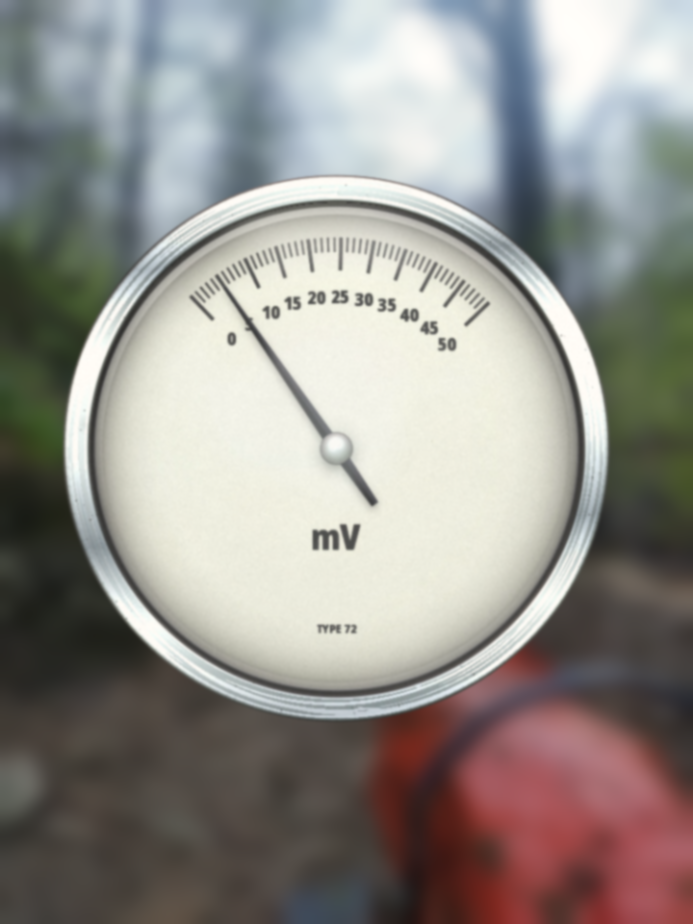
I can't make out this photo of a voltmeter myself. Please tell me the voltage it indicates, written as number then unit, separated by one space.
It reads 5 mV
